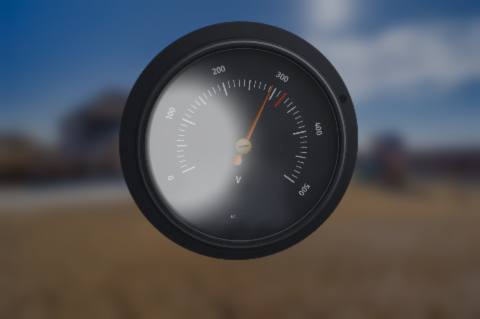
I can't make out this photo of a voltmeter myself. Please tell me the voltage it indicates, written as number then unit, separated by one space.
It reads 290 V
